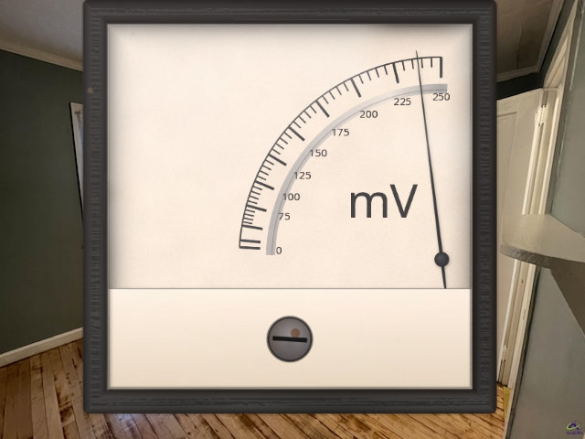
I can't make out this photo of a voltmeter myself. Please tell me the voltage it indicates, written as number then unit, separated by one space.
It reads 237.5 mV
